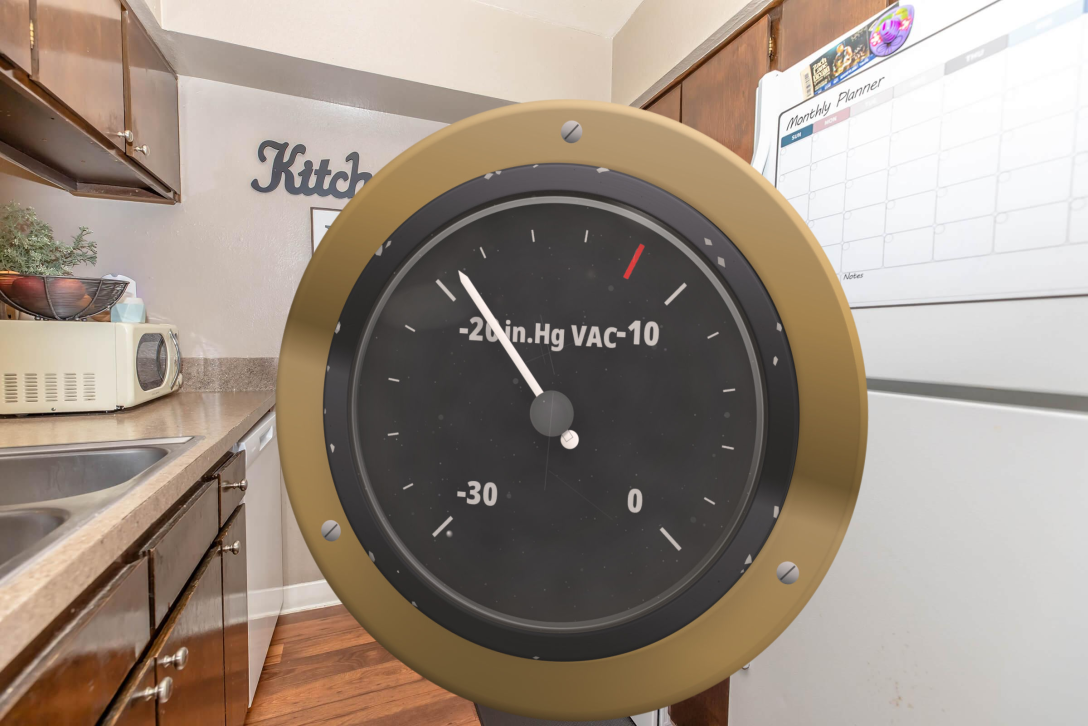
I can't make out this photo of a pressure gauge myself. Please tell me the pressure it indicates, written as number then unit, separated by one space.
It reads -19 inHg
